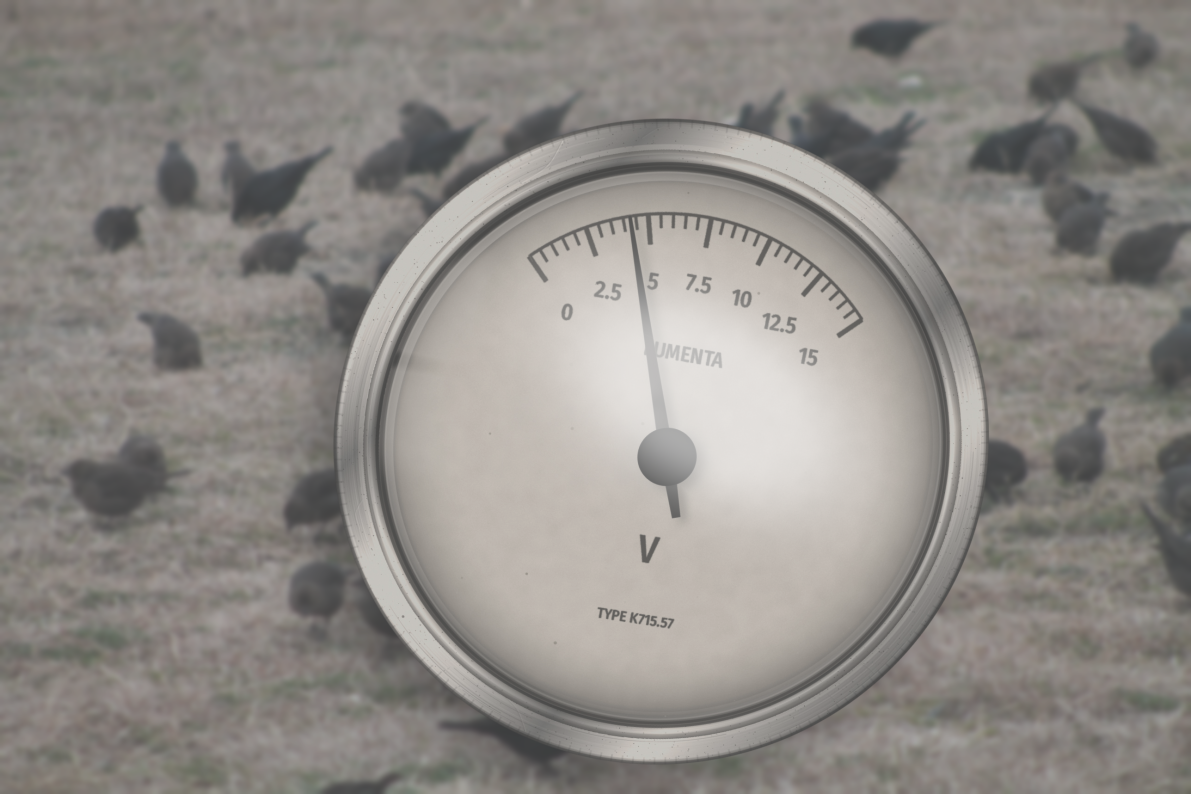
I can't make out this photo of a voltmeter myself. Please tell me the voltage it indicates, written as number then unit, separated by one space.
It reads 4.25 V
